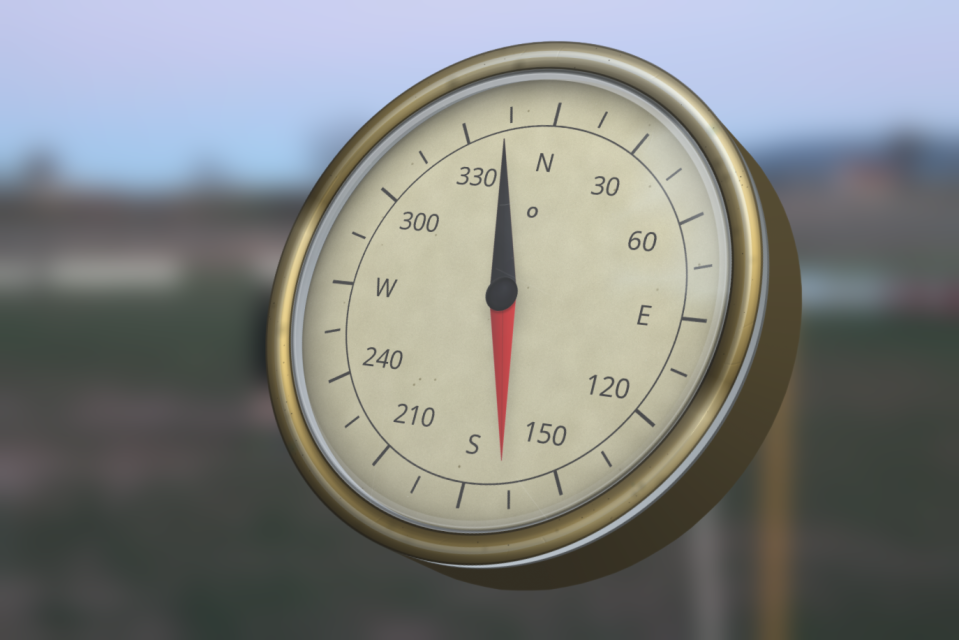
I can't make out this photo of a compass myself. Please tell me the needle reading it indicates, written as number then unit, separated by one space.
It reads 165 °
